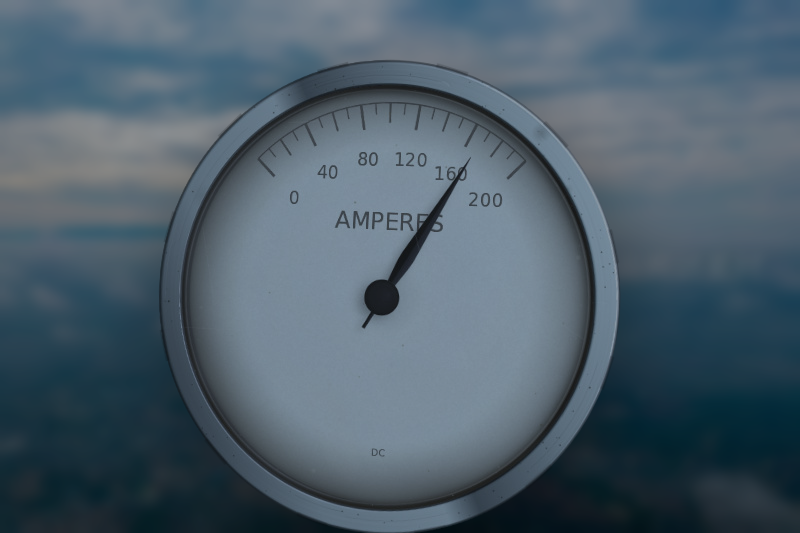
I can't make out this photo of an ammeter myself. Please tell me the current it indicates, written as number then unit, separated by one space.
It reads 170 A
